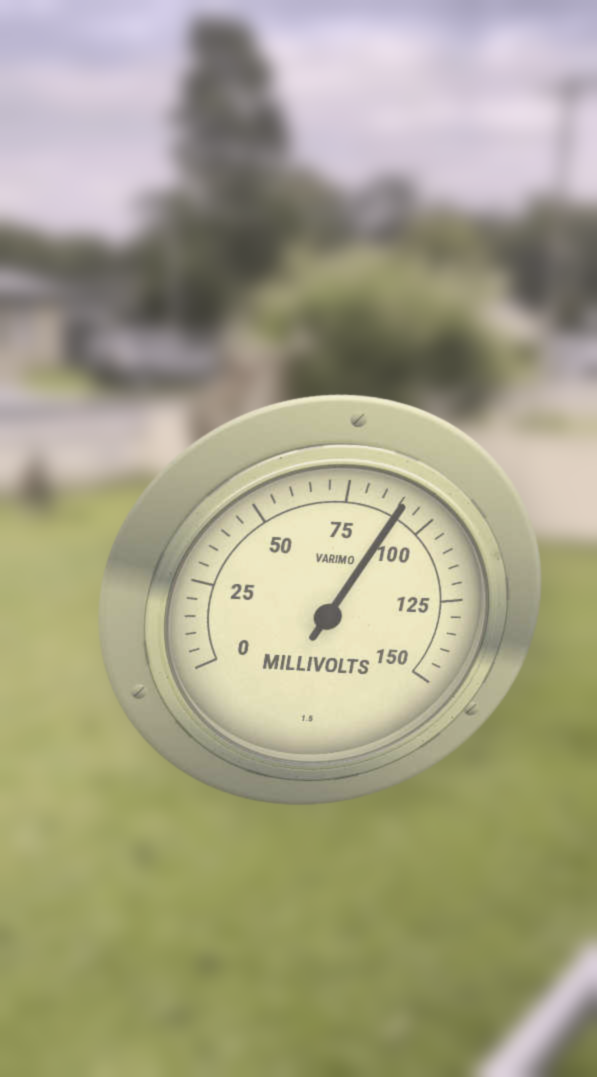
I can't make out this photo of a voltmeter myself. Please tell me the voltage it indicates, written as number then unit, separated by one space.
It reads 90 mV
